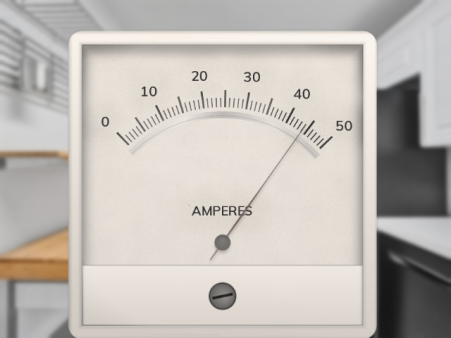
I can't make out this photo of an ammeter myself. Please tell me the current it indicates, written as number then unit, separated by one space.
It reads 44 A
